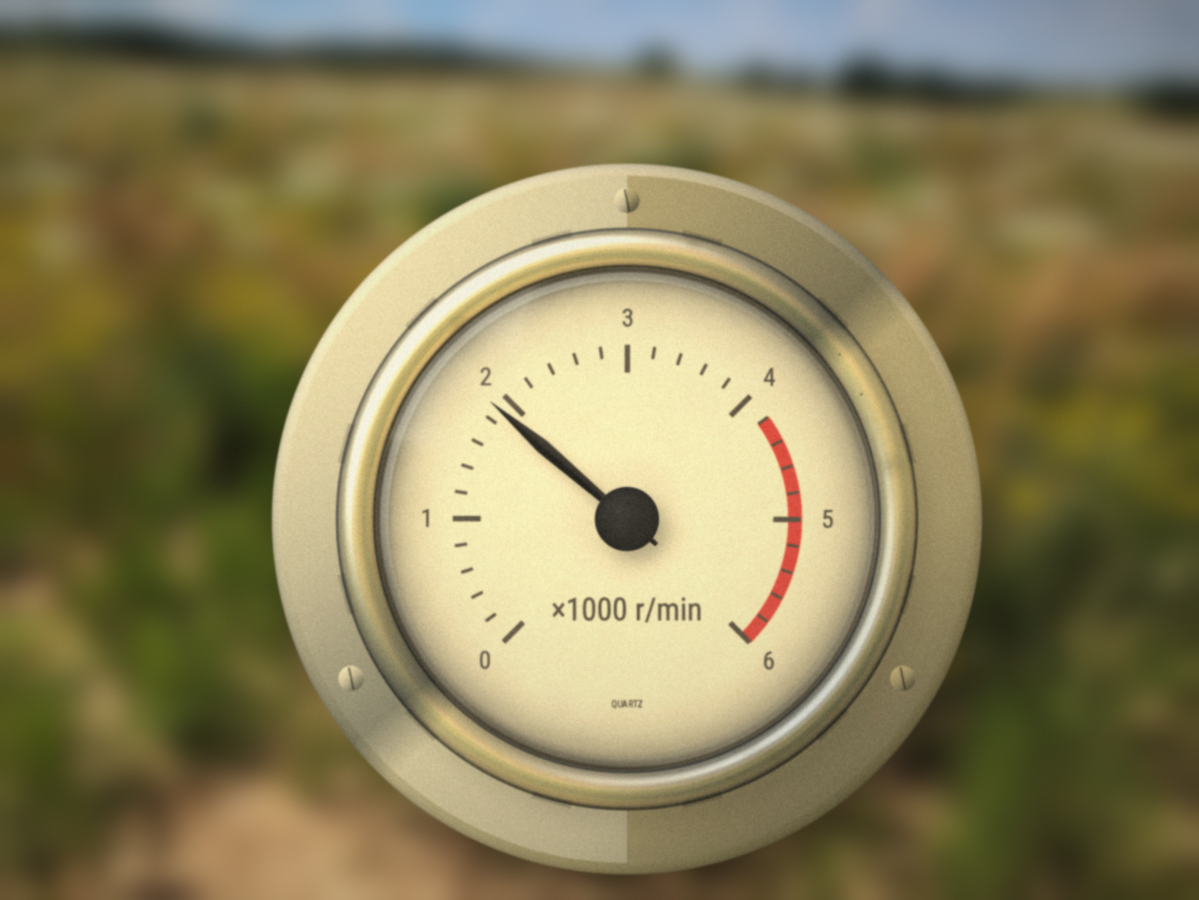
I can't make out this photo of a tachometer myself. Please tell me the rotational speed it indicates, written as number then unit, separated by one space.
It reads 1900 rpm
